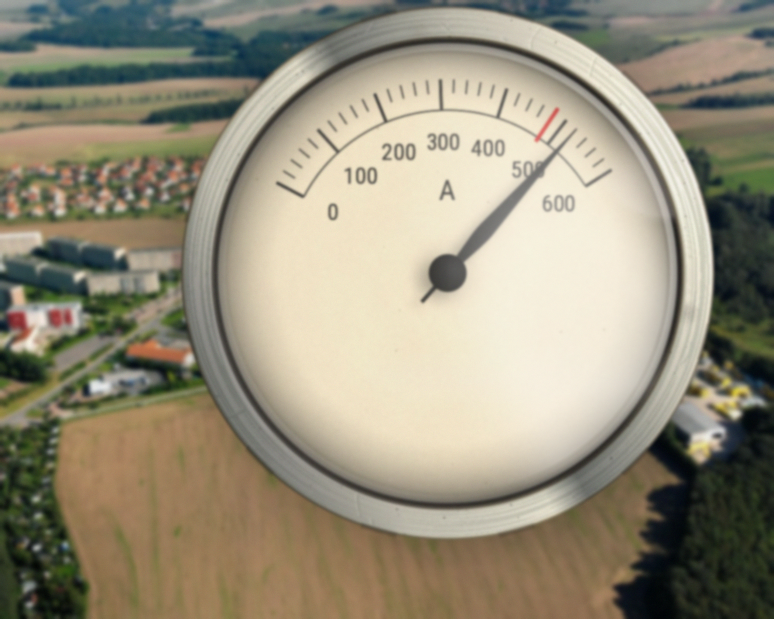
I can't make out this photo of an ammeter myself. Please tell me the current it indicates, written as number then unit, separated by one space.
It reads 520 A
